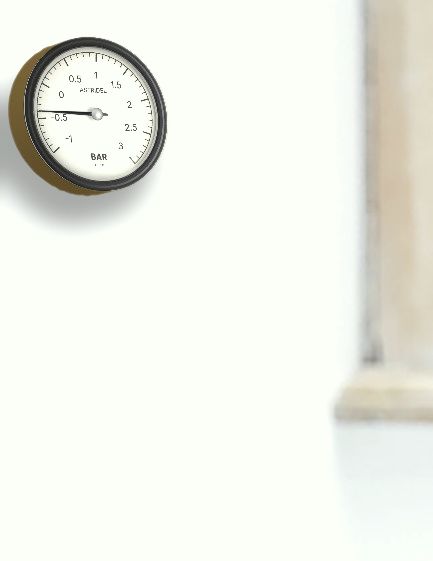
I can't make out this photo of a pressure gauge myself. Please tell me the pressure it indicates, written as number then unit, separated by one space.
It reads -0.4 bar
